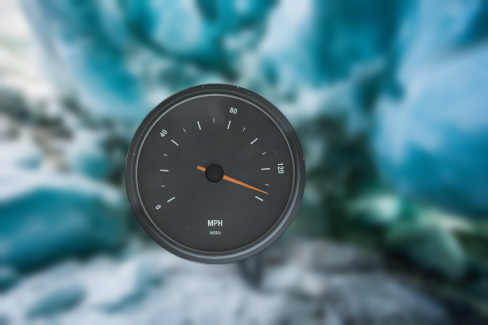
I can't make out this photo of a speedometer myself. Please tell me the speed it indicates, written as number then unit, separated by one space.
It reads 135 mph
